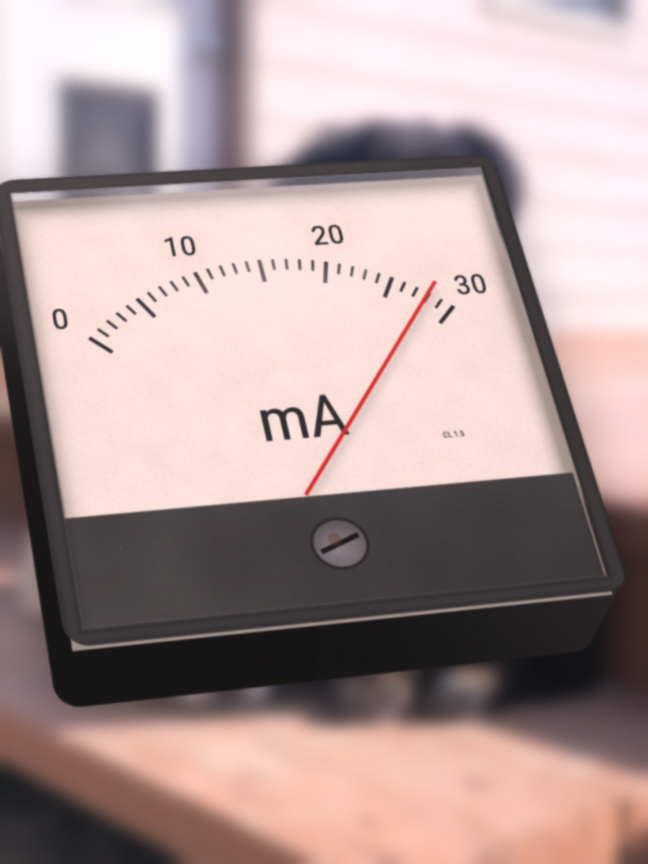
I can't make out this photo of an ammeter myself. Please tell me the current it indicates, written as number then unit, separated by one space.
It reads 28 mA
